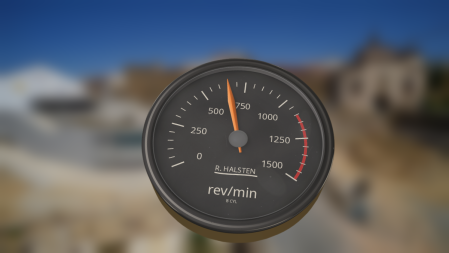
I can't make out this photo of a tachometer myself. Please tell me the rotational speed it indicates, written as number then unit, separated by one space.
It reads 650 rpm
